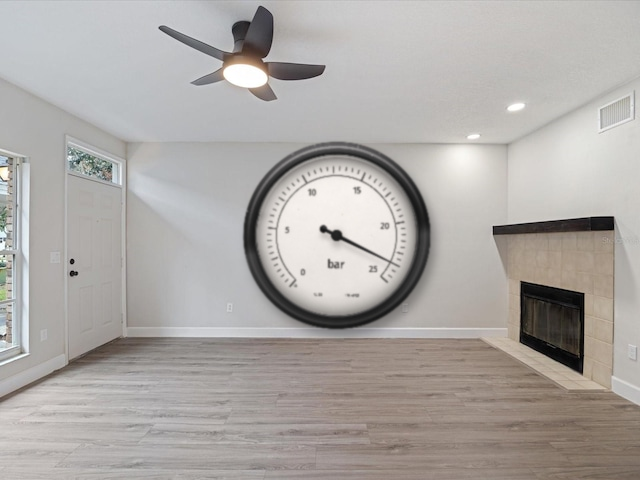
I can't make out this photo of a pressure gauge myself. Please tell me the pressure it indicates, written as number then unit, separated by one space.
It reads 23.5 bar
